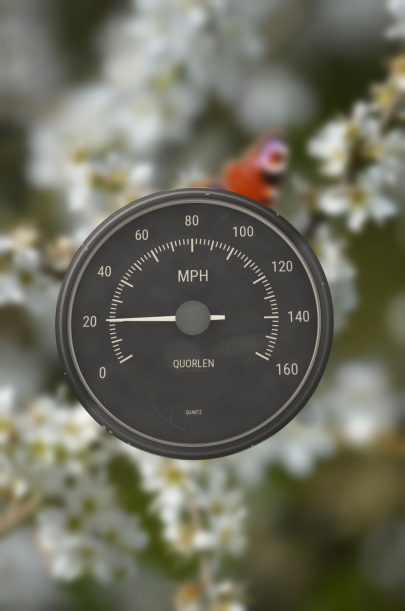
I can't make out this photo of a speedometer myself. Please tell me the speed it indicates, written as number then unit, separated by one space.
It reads 20 mph
